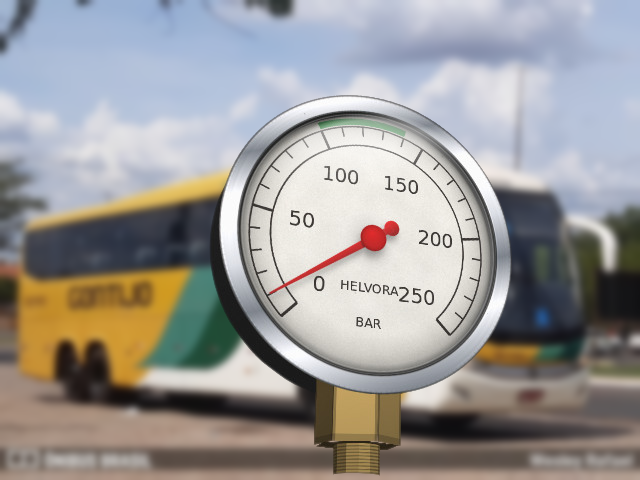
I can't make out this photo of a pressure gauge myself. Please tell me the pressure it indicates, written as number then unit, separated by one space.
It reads 10 bar
